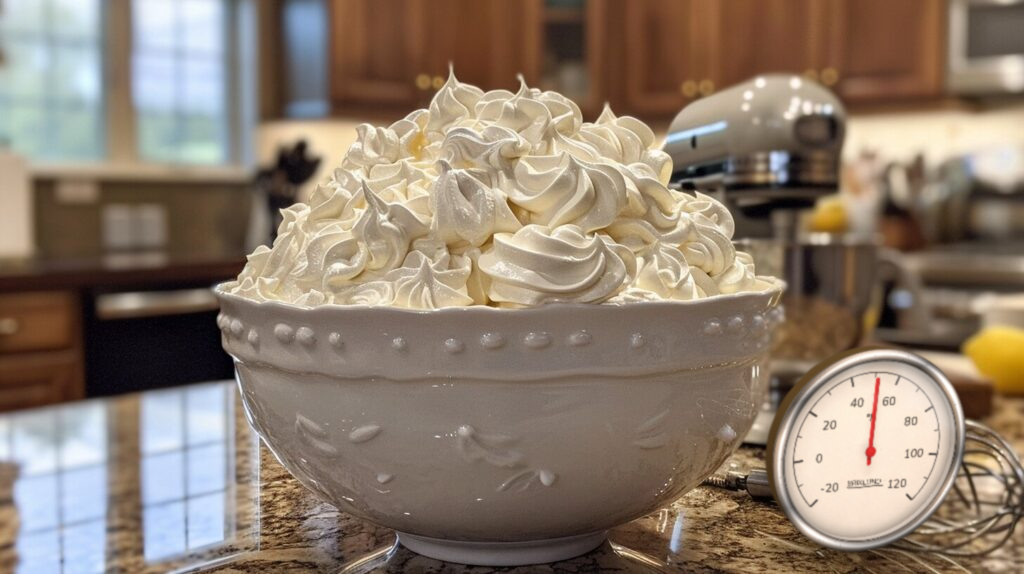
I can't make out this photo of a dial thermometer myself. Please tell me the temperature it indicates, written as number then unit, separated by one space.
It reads 50 °F
